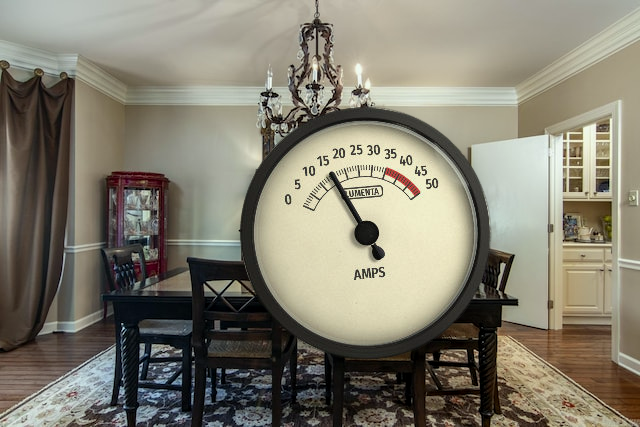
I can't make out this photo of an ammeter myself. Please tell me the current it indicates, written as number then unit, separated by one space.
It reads 15 A
